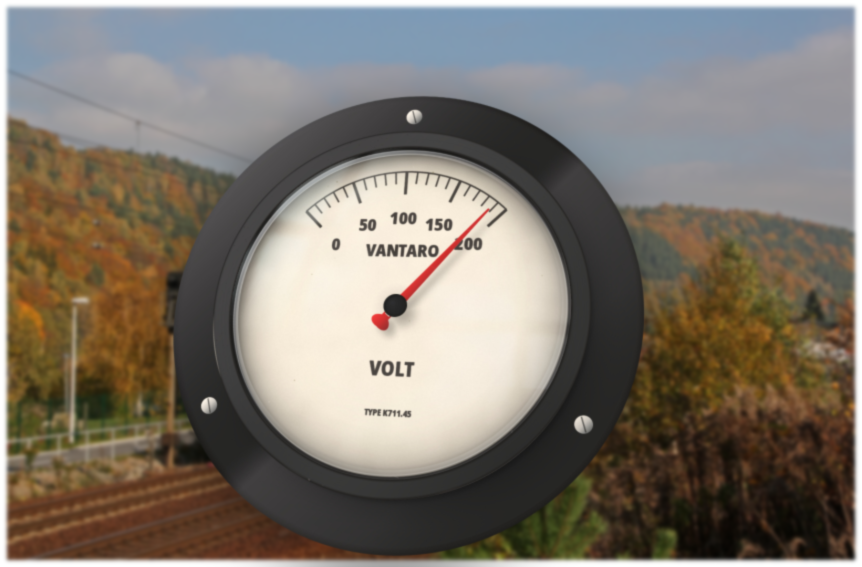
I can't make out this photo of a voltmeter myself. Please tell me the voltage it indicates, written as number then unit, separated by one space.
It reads 190 V
